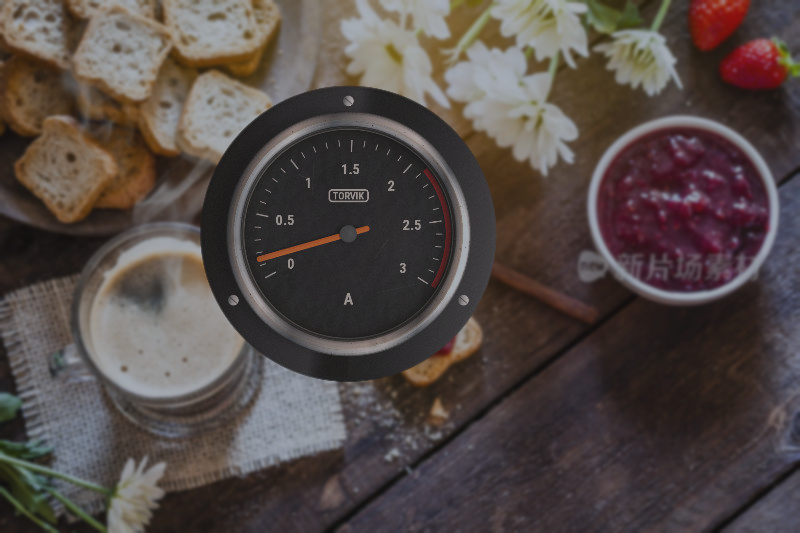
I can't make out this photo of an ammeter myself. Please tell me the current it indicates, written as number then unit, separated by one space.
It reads 0.15 A
